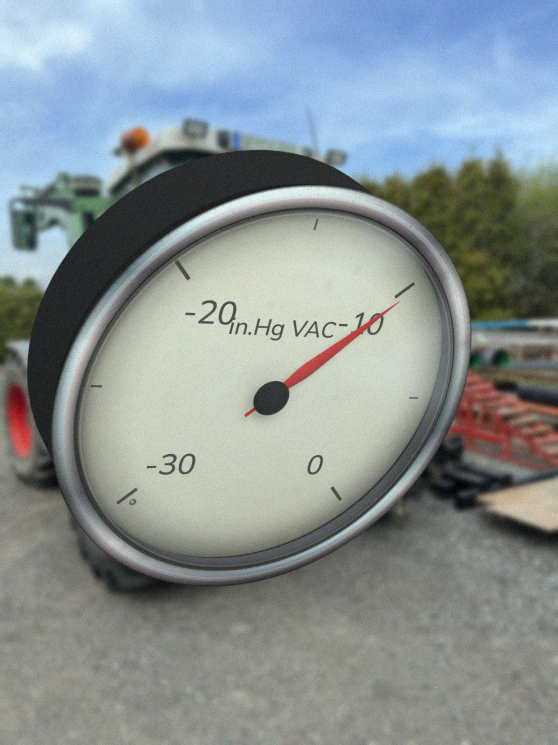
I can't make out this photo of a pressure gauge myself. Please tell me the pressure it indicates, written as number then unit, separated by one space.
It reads -10 inHg
